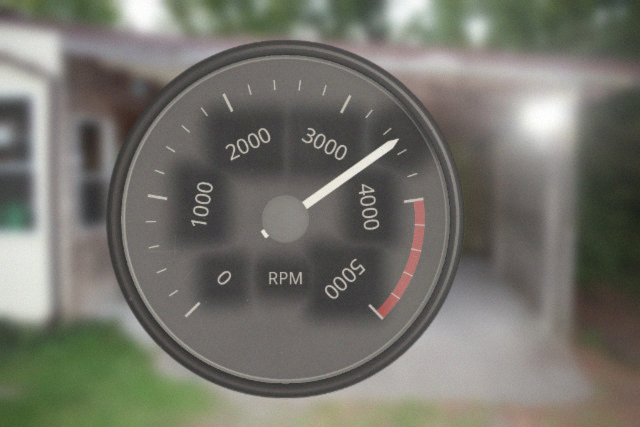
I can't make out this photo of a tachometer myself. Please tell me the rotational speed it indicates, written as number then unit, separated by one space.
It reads 3500 rpm
